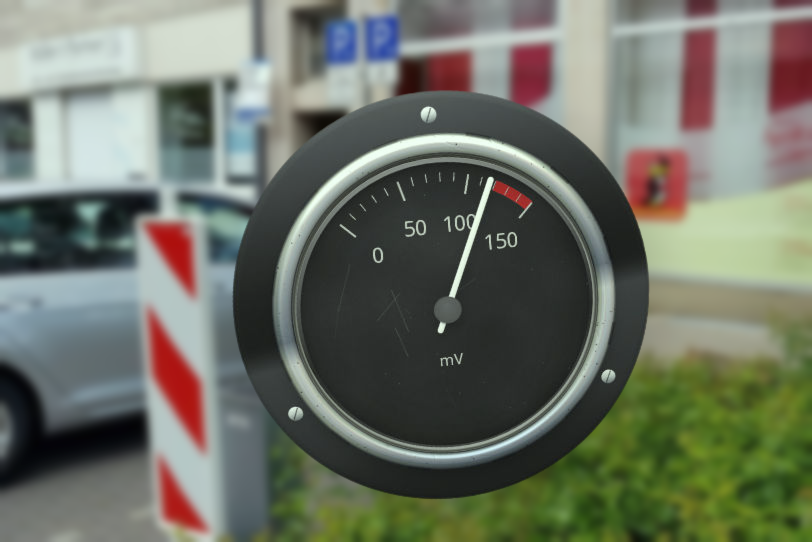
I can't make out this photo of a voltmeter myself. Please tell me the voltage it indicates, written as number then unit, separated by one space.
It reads 115 mV
